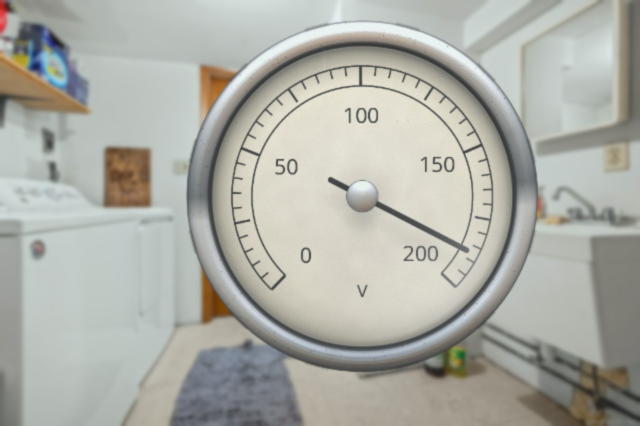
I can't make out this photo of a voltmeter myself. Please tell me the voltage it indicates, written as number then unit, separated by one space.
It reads 187.5 V
